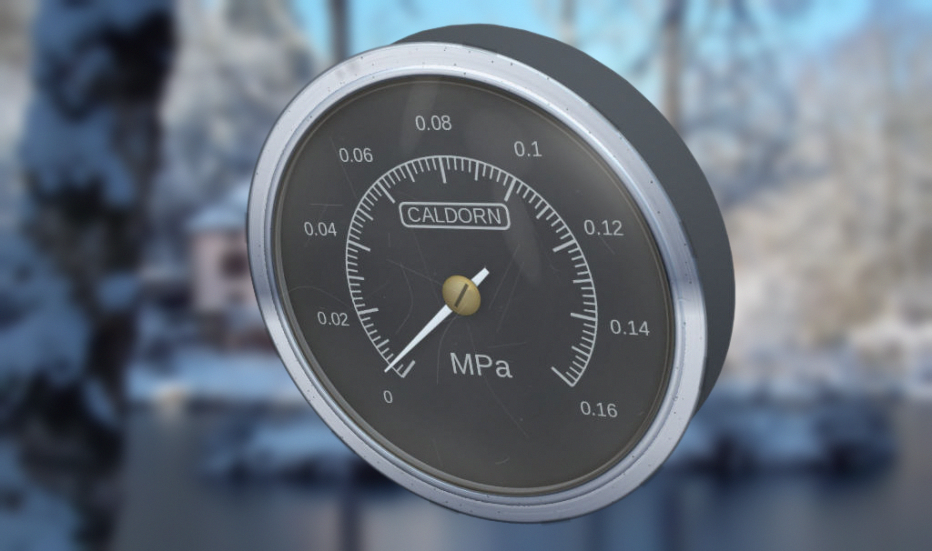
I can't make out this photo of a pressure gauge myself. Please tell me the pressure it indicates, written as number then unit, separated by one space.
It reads 0.004 MPa
